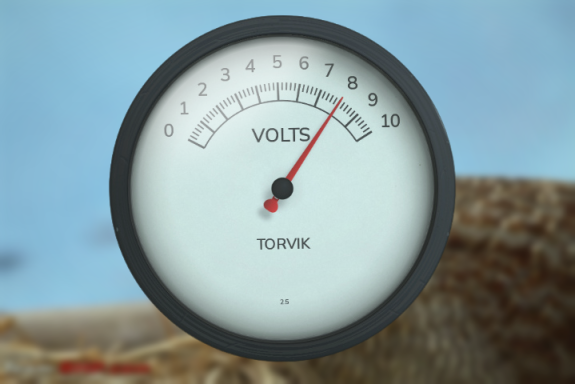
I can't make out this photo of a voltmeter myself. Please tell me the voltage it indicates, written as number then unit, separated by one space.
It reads 8 V
